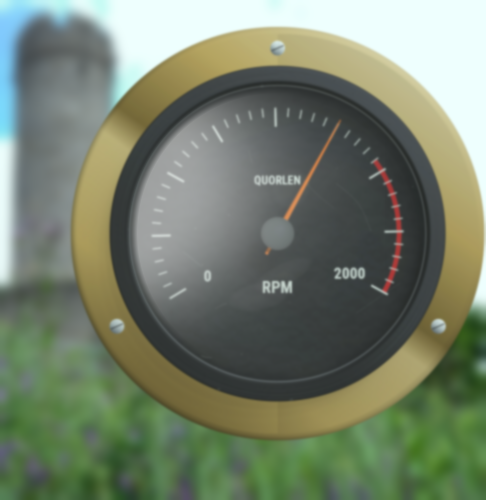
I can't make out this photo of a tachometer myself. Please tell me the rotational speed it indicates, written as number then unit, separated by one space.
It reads 1250 rpm
